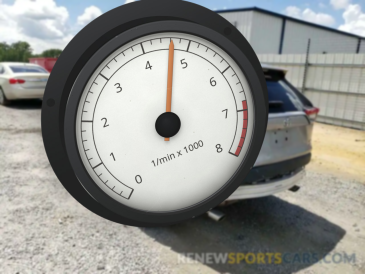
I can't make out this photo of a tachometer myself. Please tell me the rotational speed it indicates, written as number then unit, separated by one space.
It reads 4600 rpm
